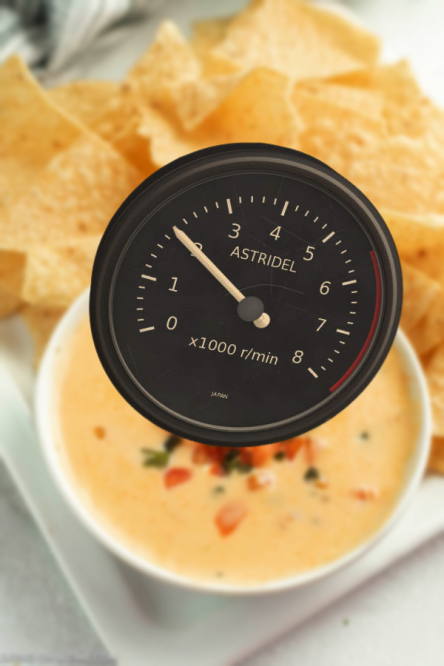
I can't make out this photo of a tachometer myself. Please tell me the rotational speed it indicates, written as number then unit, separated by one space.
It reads 2000 rpm
